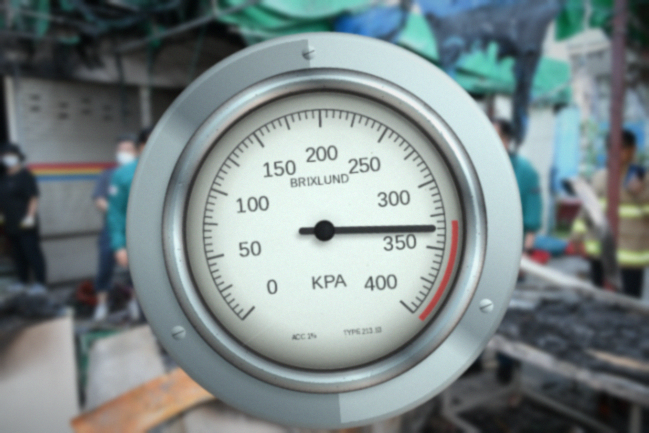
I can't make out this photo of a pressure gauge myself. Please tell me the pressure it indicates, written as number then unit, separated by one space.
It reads 335 kPa
